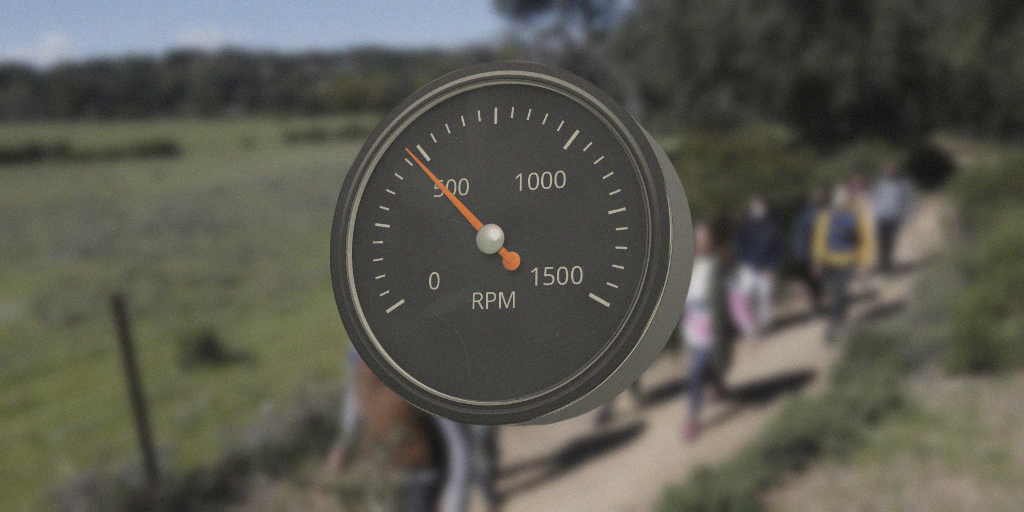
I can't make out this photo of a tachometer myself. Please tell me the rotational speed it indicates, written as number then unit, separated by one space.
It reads 475 rpm
